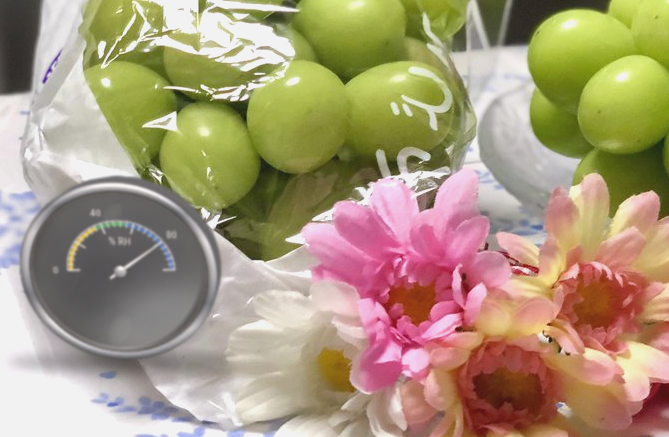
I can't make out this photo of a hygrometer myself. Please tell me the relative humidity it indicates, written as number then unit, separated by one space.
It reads 80 %
